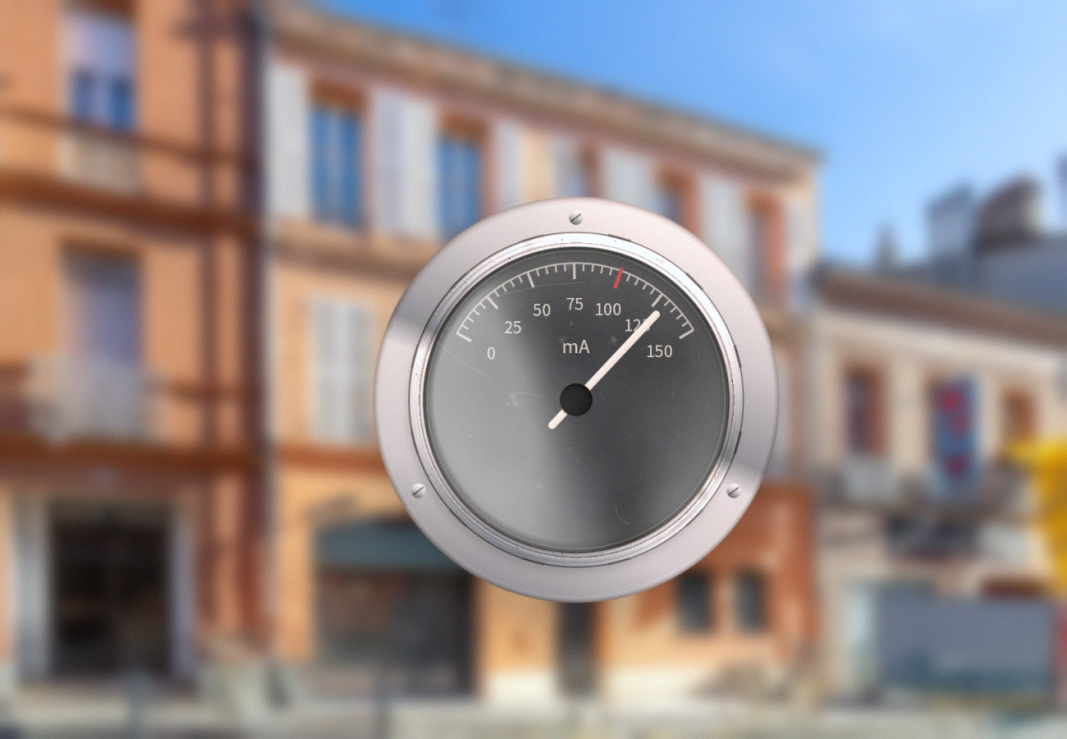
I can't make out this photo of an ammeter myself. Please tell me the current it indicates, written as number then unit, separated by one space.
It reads 130 mA
